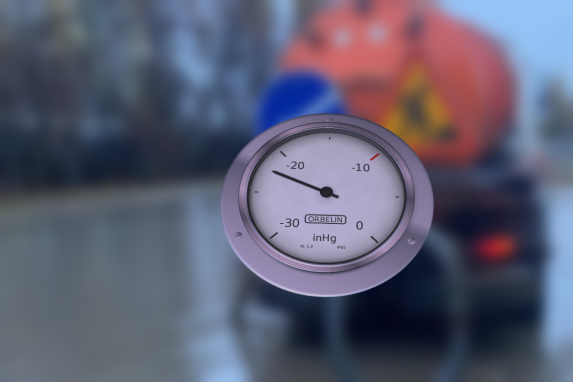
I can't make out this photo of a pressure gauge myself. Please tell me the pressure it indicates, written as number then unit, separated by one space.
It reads -22.5 inHg
